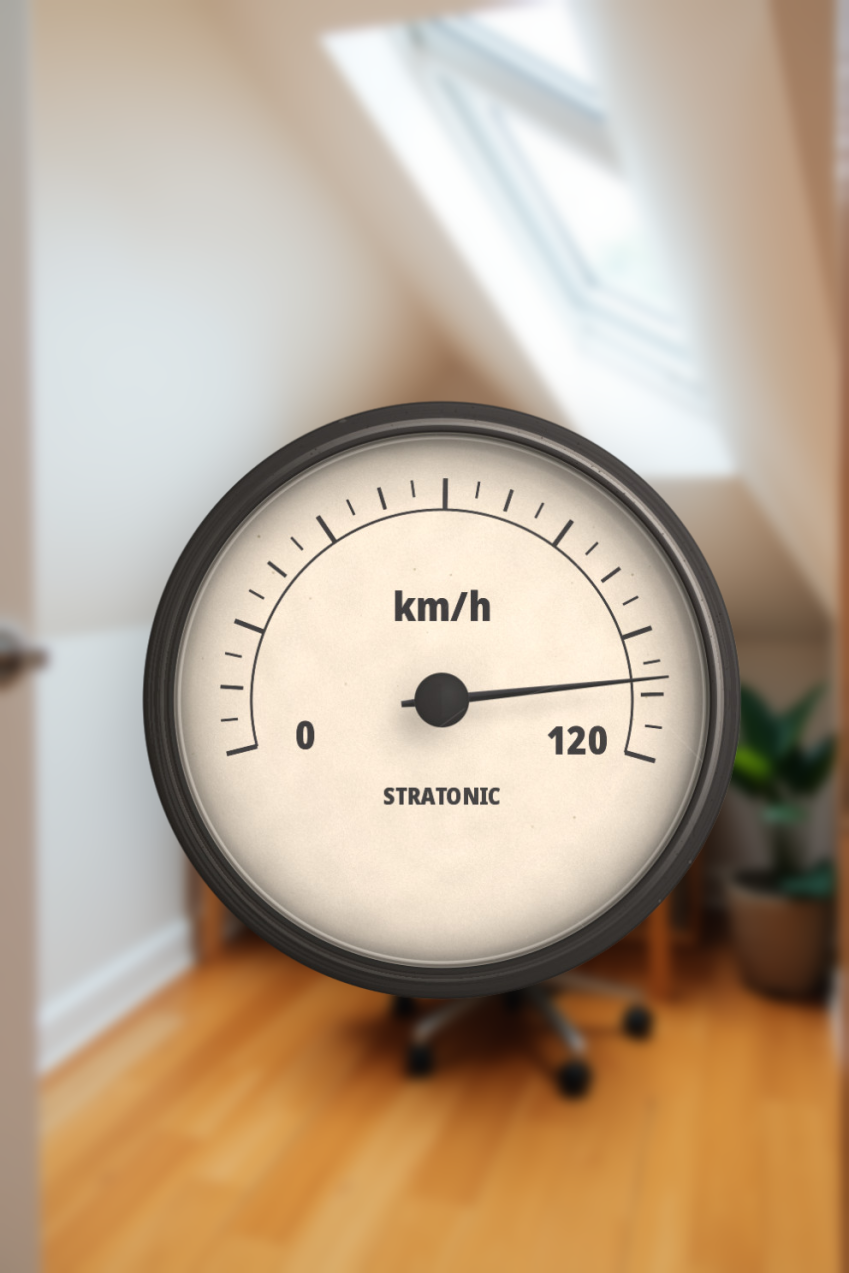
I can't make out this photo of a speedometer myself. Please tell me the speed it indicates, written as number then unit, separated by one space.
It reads 107.5 km/h
